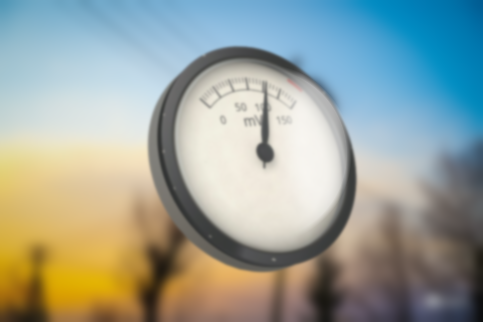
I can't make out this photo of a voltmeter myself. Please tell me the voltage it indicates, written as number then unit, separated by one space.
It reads 100 mV
